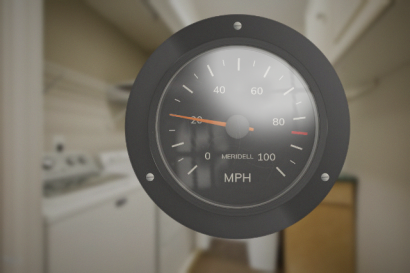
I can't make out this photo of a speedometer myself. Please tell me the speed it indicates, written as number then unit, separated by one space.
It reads 20 mph
